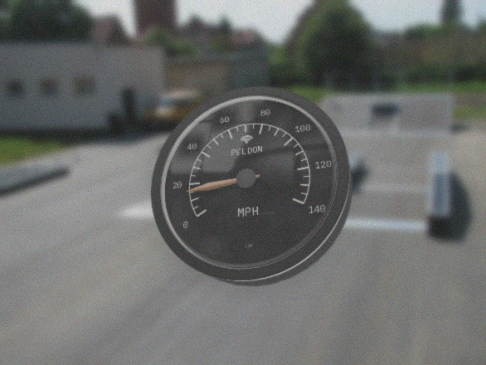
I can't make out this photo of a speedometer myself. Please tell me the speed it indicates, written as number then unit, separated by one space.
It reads 15 mph
